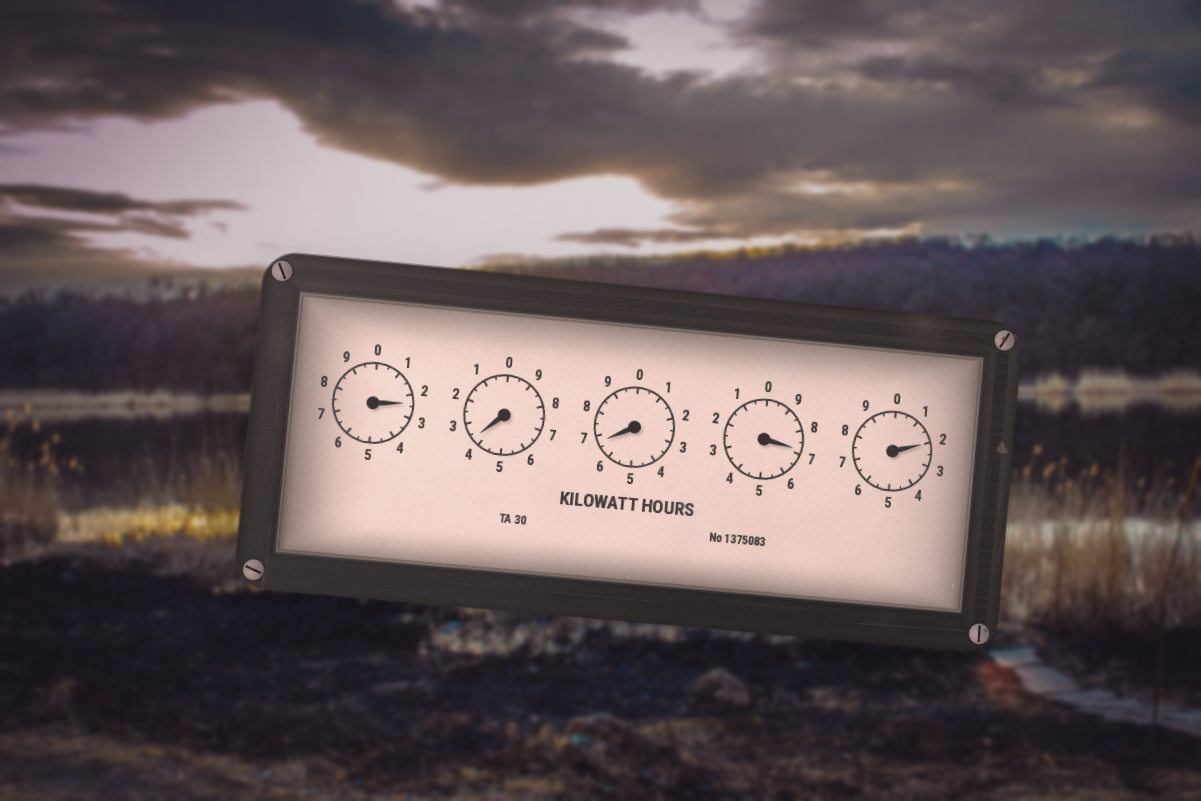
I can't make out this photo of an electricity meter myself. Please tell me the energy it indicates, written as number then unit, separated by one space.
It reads 23672 kWh
